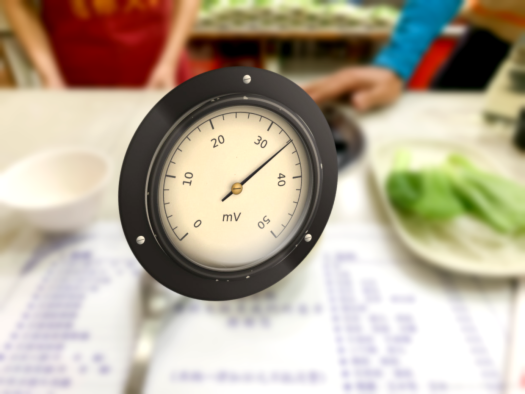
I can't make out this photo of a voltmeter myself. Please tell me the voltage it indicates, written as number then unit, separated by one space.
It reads 34 mV
